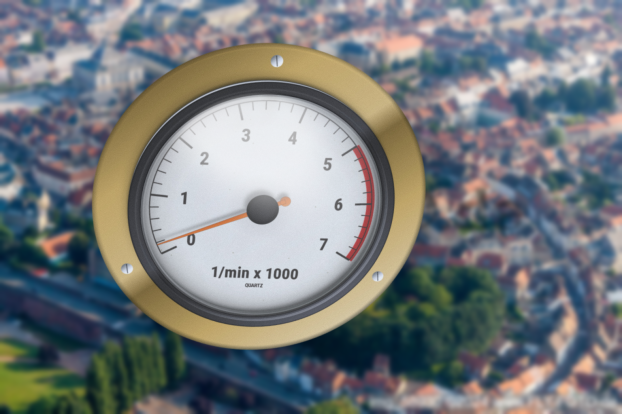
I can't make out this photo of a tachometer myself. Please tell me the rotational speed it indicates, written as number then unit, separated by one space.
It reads 200 rpm
